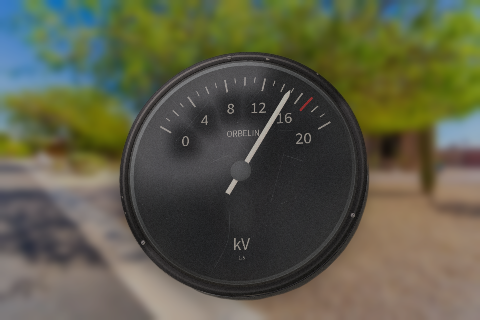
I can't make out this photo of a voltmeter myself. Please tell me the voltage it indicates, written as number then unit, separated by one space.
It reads 15 kV
